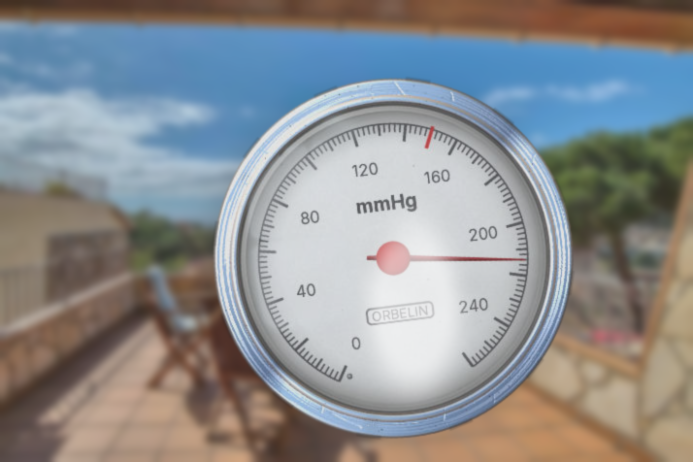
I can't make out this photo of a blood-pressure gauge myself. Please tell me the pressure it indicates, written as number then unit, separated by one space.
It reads 214 mmHg
